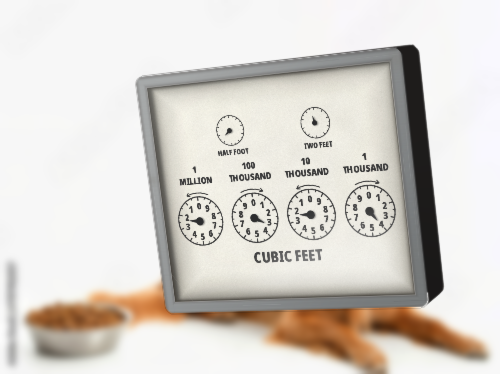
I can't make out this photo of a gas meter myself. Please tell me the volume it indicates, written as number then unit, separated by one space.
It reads 232400 ft³
